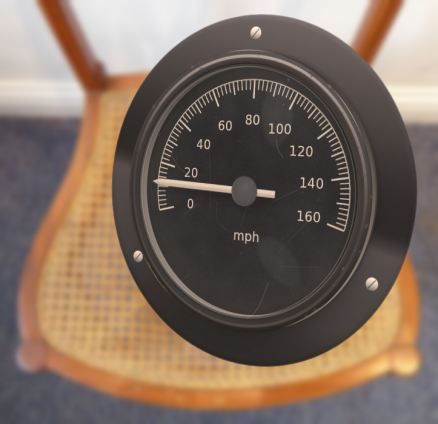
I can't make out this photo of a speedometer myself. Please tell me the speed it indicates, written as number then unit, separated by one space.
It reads 12 mph
